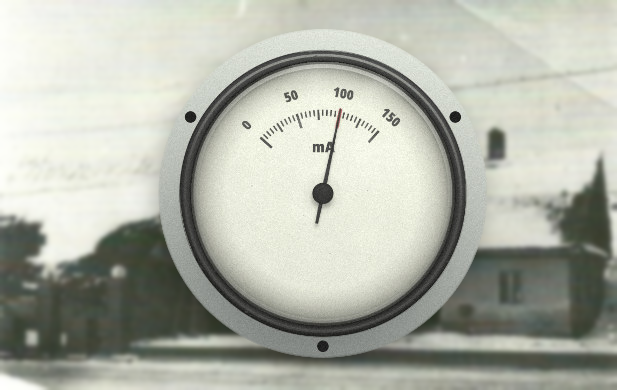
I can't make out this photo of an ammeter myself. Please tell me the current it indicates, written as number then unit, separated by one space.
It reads 100 mA
